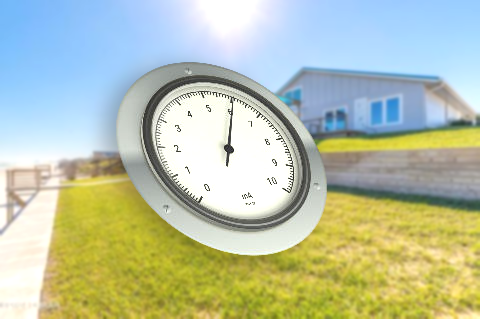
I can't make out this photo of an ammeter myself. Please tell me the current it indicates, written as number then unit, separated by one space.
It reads 6 mA
